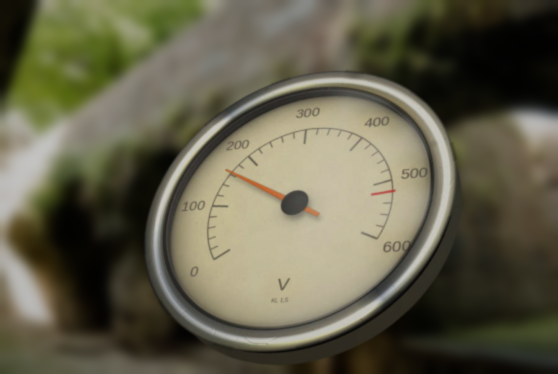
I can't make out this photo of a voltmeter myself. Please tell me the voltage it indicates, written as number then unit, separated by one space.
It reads 160 V
